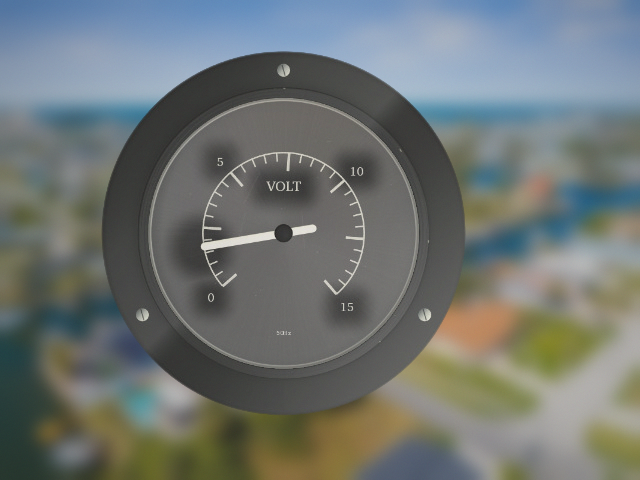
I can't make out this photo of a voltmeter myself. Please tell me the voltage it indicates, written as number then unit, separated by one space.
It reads 1.75 V
